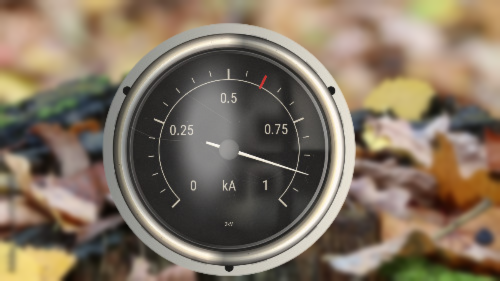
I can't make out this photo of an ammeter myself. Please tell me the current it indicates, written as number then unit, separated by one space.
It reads 0.9 kA
